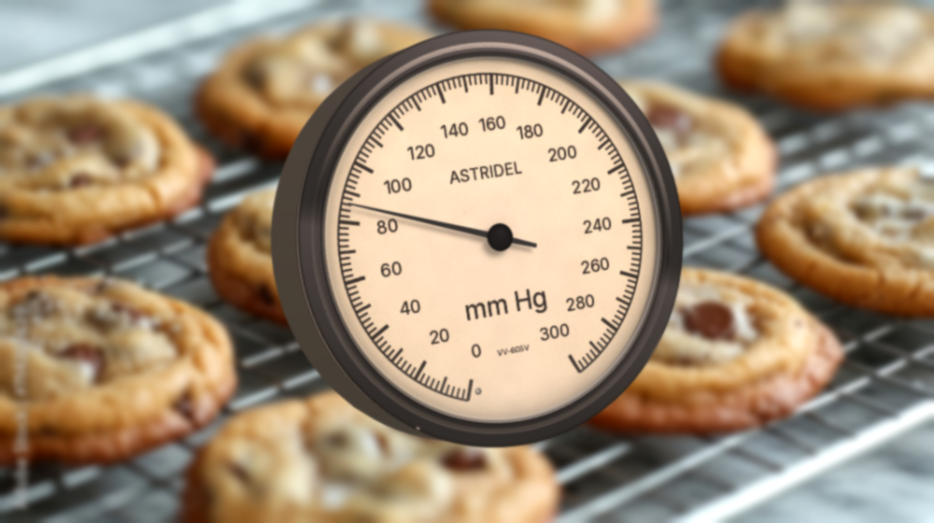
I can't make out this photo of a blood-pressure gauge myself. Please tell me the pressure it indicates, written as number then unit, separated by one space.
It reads 86 mmHg
